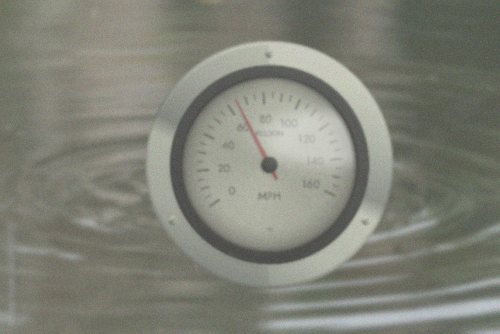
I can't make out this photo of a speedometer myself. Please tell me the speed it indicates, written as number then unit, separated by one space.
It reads 65 mph
